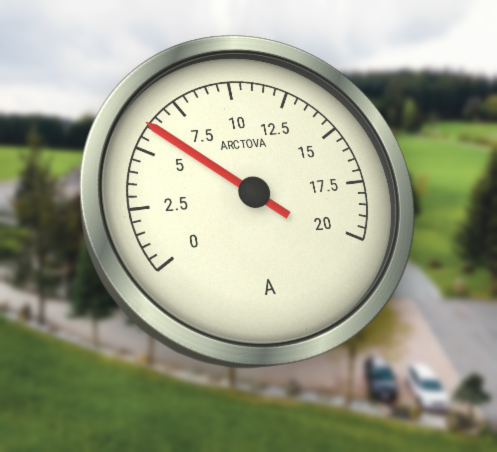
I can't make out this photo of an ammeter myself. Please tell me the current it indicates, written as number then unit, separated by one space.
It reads 6 A
